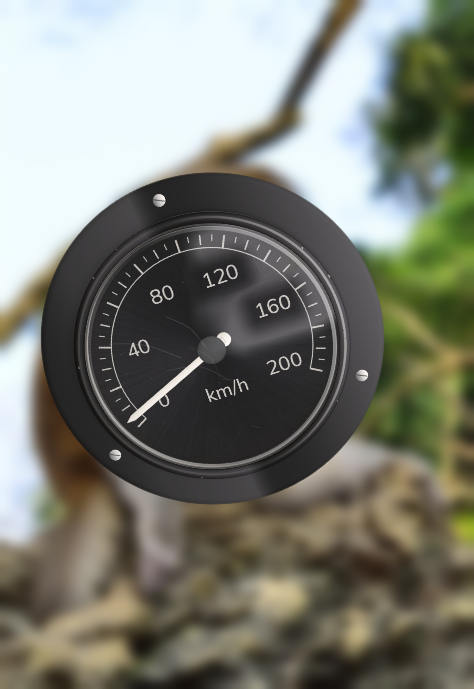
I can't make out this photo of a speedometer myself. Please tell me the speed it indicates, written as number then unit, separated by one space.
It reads 5 km/h
